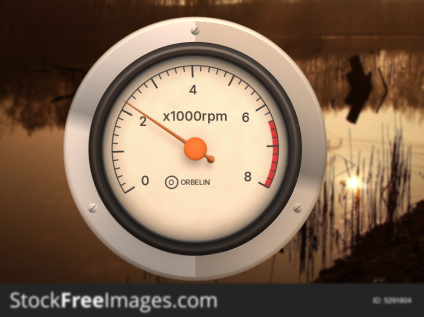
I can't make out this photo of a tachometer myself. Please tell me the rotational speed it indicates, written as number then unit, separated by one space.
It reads 2200 rpm
